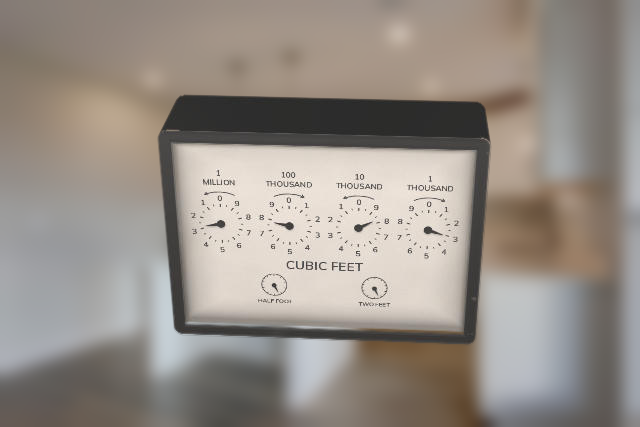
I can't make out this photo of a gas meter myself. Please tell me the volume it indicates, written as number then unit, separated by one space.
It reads 278300 ft³
